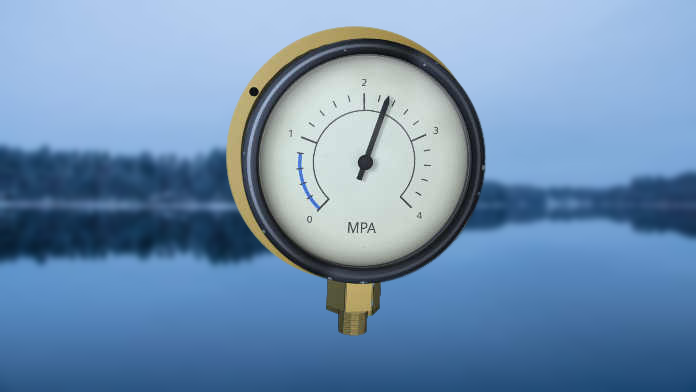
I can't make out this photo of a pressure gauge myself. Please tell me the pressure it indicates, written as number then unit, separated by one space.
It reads 2.3 MPa
